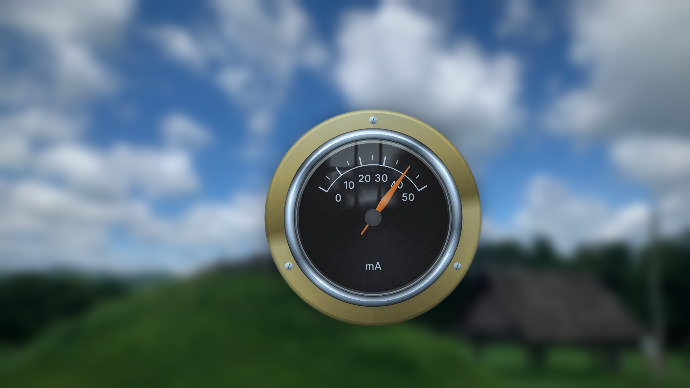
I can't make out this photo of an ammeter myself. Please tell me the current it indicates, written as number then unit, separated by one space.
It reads 40 mA
